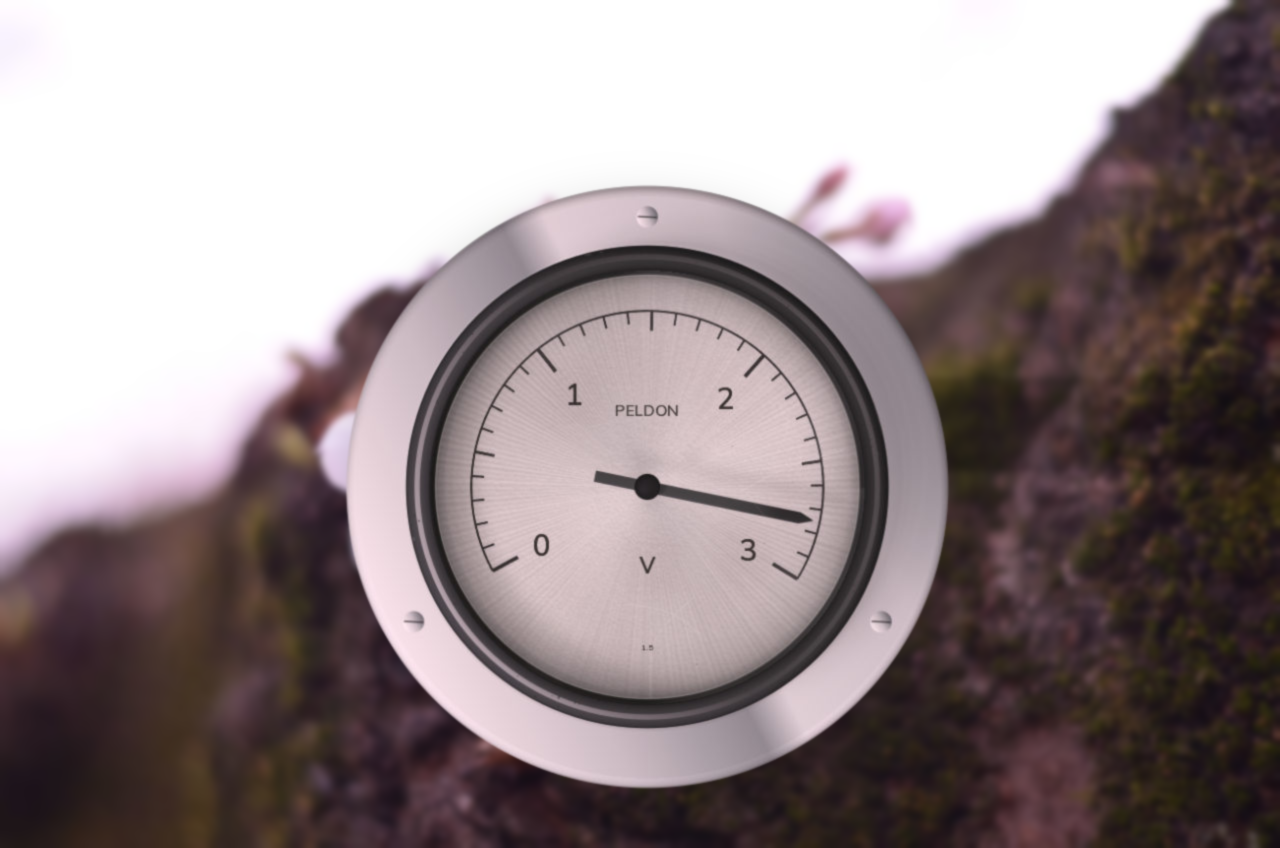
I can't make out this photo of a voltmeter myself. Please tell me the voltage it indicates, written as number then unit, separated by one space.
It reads 2.75 V
